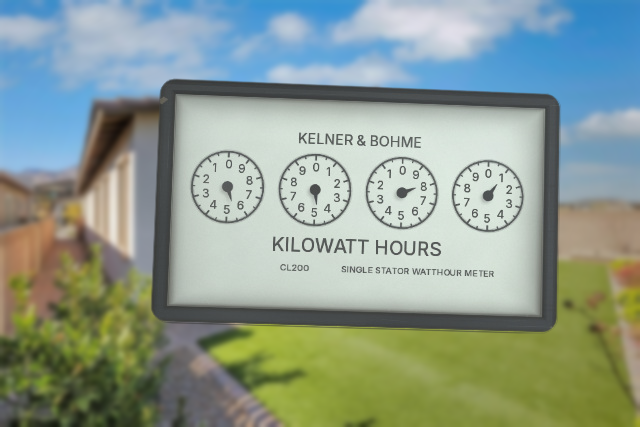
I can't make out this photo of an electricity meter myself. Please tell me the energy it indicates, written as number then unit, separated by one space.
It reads 5481 kWh
